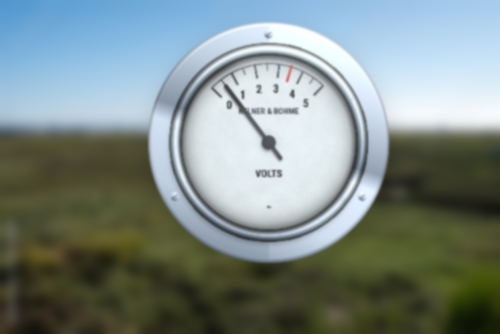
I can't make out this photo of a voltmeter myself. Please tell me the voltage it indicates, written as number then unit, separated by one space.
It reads 0.5 V
